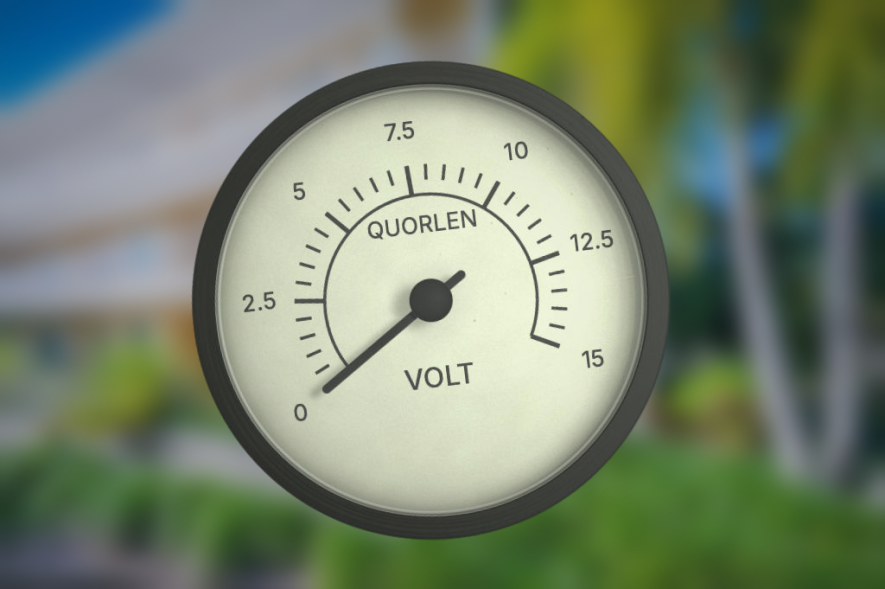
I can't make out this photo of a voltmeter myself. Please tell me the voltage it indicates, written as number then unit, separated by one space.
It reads 0 V
